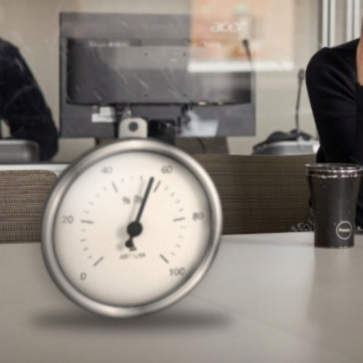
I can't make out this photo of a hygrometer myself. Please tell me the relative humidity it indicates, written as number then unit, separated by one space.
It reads 56 %
